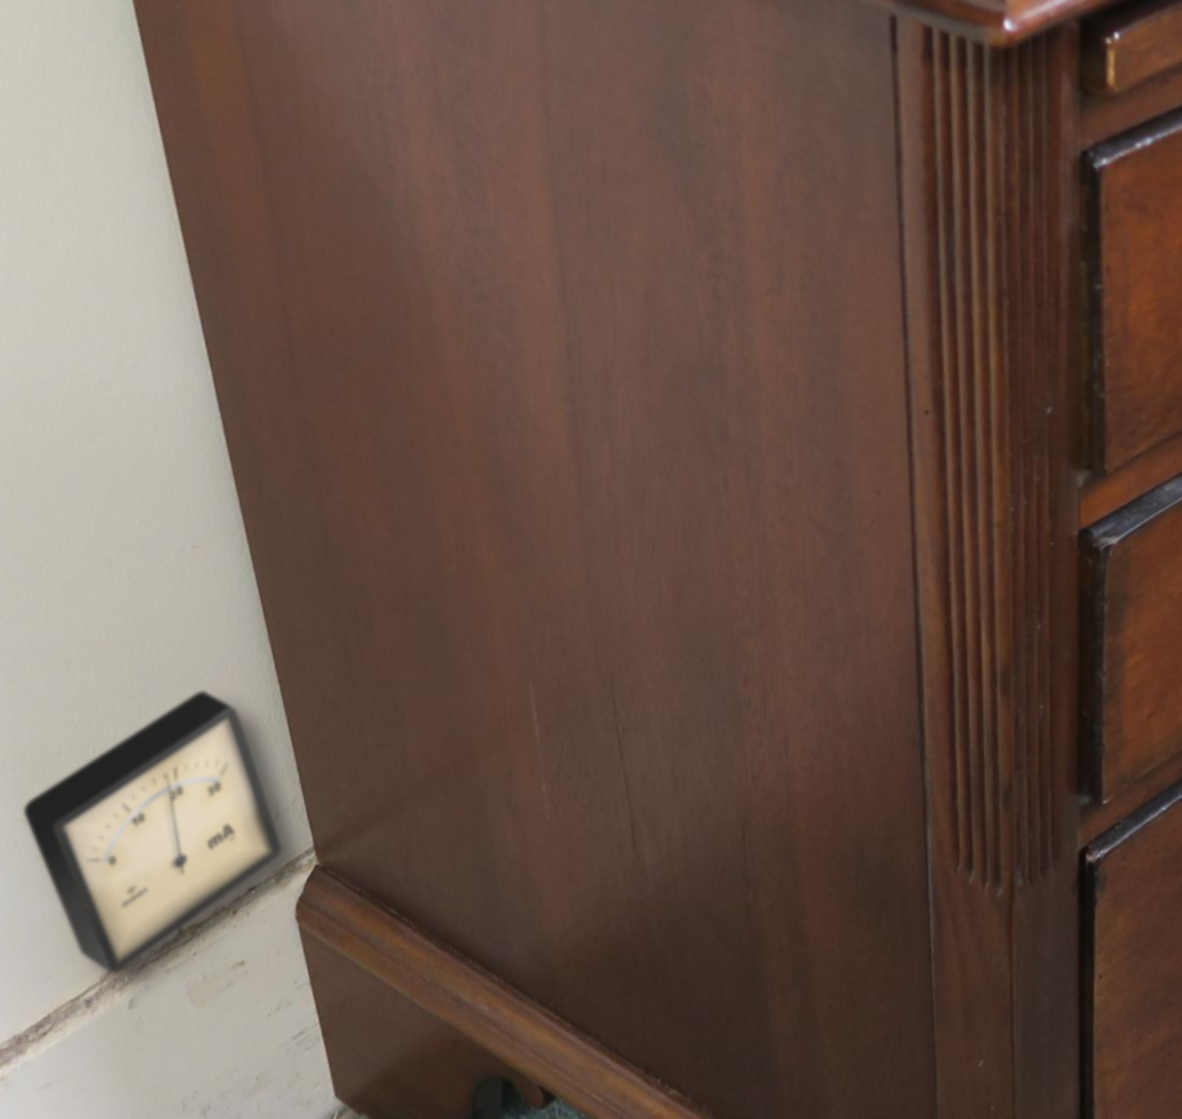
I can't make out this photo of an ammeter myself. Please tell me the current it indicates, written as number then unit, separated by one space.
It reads 18 mA
